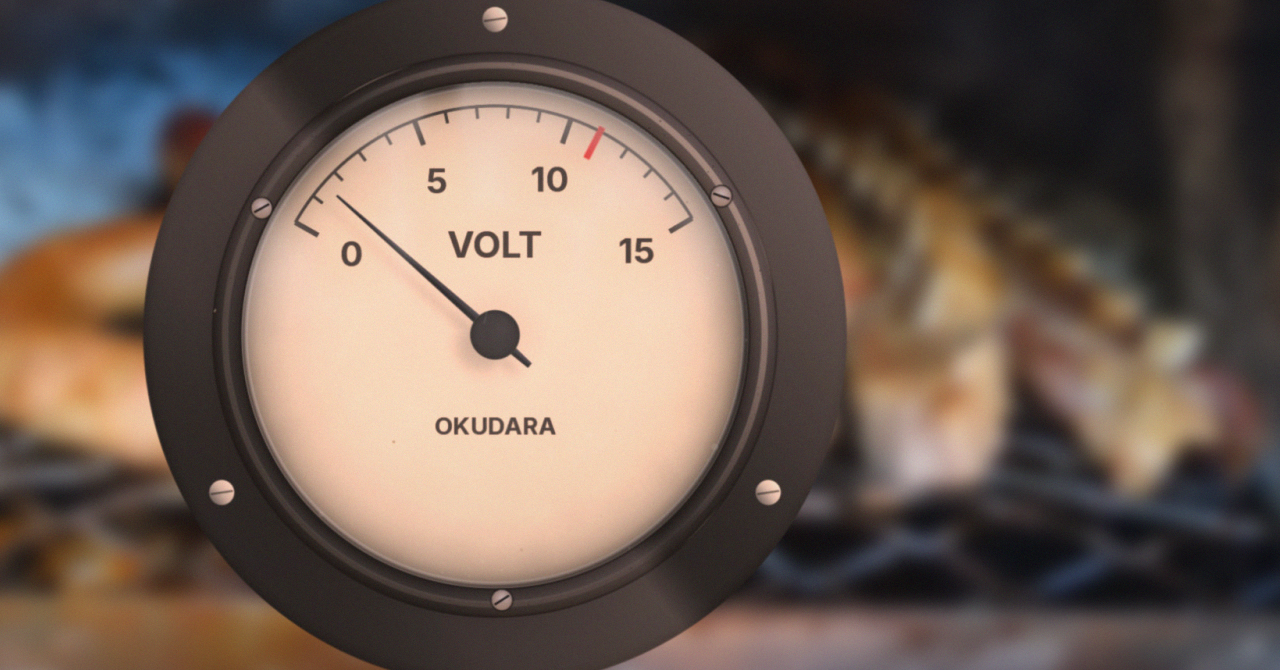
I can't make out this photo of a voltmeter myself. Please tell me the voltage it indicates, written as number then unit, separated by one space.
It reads 1.5 V
